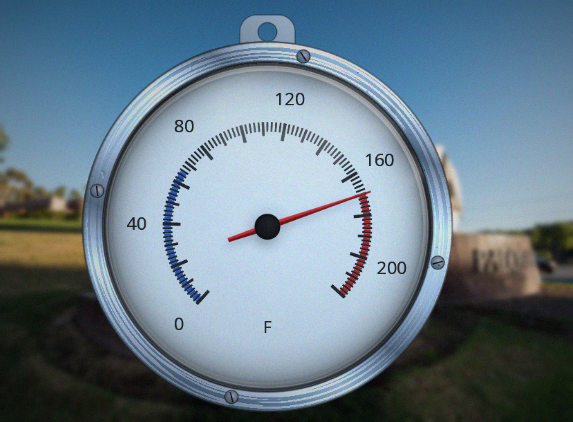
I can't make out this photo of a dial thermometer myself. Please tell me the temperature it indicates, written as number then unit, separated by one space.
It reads 170 °F
